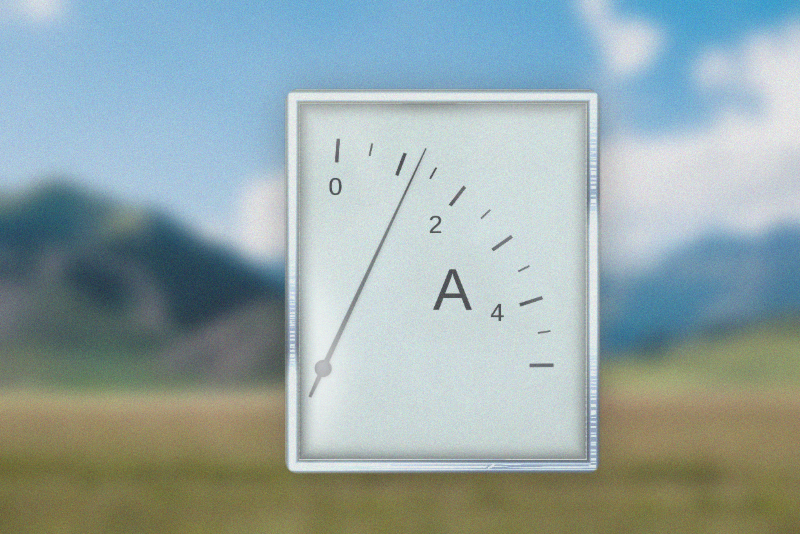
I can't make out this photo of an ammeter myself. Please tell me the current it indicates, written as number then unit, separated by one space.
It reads 1.25 A
